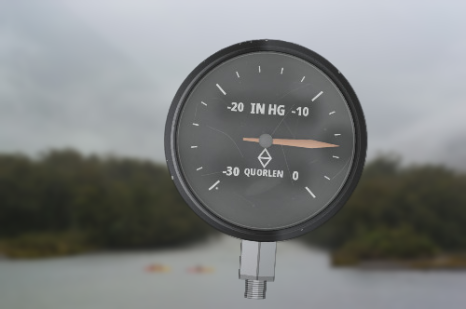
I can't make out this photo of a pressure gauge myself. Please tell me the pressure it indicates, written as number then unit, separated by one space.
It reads -5 inHg
